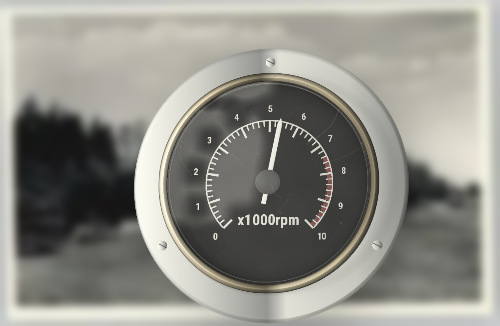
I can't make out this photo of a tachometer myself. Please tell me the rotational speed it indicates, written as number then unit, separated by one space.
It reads 5400 rpm
